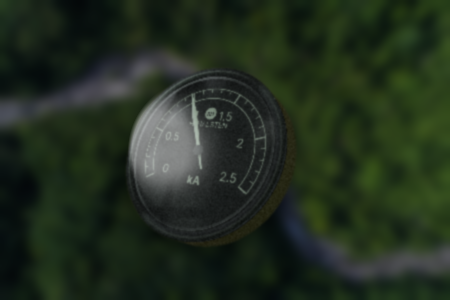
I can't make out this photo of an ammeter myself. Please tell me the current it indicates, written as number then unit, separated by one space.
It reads 1 kA
